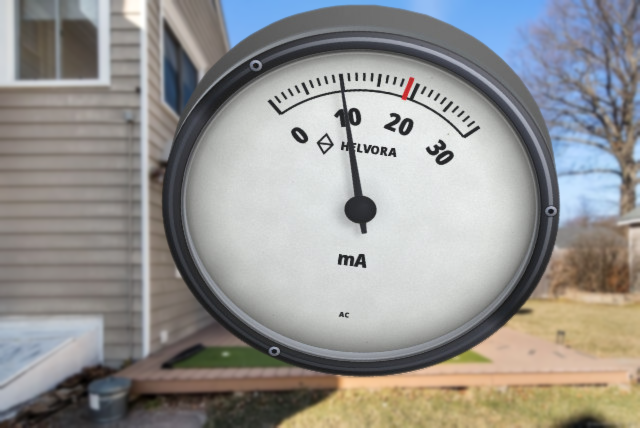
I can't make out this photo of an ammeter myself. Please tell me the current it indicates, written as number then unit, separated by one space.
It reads 10 mA
